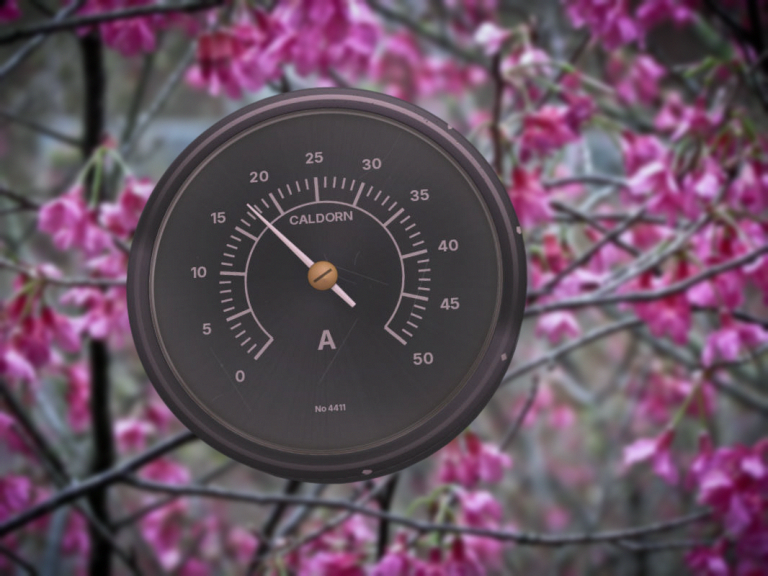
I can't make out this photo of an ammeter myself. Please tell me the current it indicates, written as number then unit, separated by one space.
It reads 17.5 A
